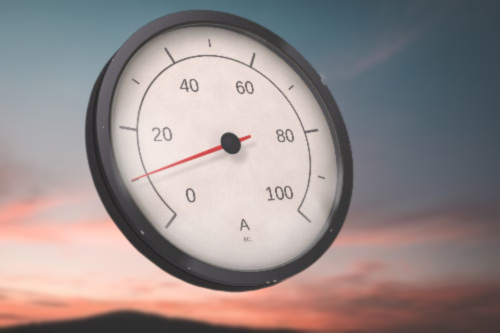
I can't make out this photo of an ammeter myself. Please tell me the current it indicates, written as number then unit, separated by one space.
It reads 10 A
